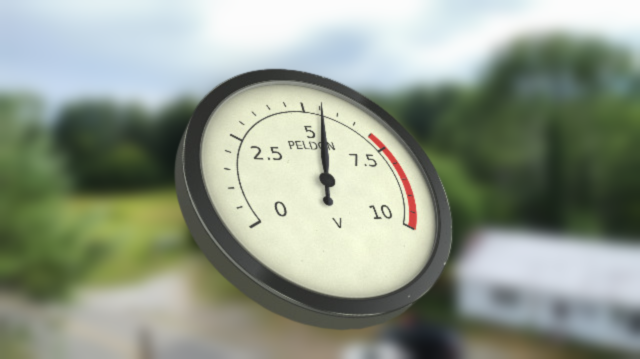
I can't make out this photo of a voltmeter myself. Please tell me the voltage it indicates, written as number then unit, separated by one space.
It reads 5.5 V
